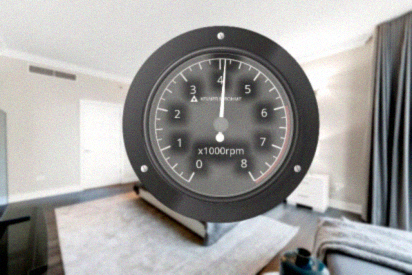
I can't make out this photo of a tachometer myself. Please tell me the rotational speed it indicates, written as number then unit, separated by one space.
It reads 4125 rpm
